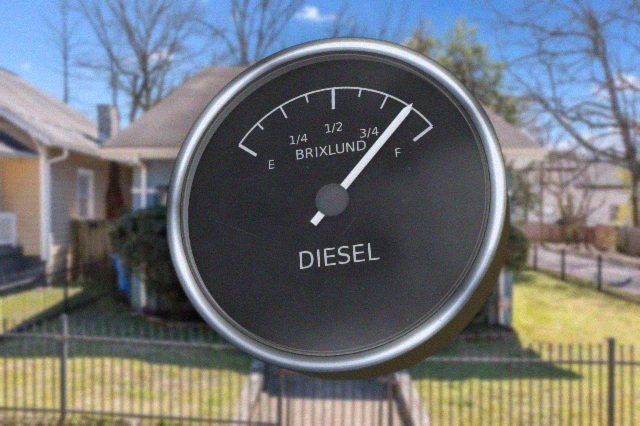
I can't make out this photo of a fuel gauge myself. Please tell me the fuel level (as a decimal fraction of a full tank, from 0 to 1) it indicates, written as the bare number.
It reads 0.875
